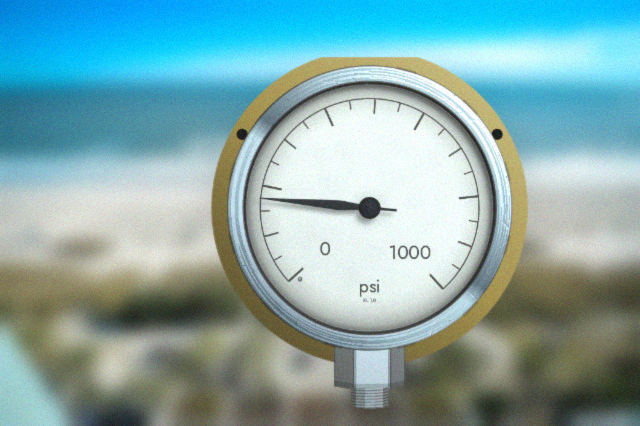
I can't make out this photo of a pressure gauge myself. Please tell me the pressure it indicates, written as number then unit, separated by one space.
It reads 175 psi
